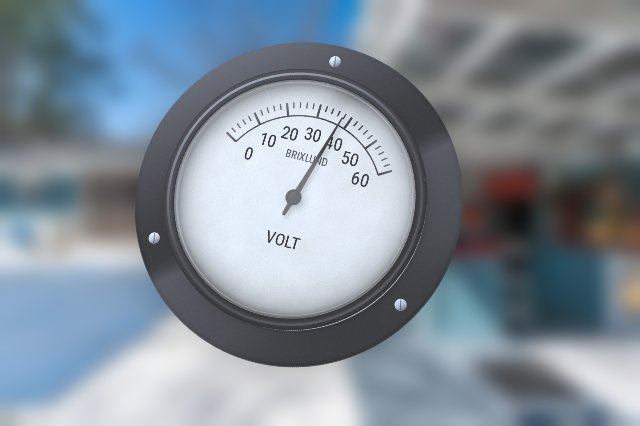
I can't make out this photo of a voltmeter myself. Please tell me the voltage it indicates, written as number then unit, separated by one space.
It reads 38 V
